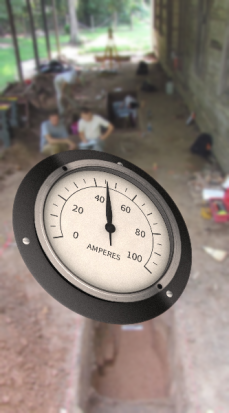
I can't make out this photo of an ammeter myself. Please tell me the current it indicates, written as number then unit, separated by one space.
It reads 45 A
